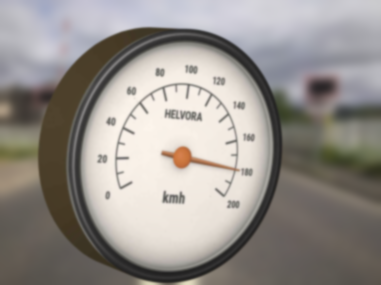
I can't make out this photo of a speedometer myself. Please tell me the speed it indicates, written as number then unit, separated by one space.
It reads 180 km/h
